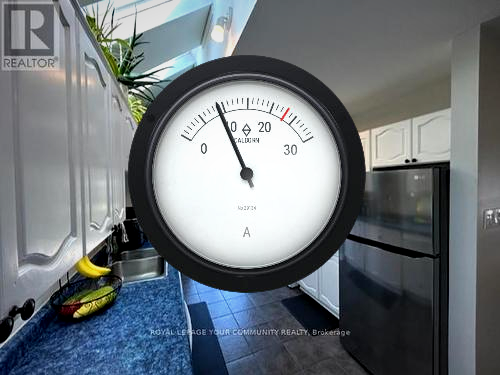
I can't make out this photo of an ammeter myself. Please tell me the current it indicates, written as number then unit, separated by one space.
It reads 9 A
